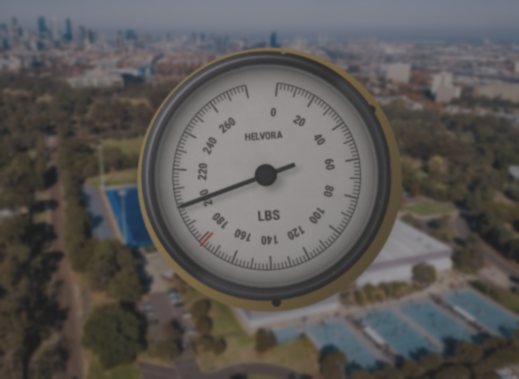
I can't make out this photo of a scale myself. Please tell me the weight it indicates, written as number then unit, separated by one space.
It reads 200 lb
